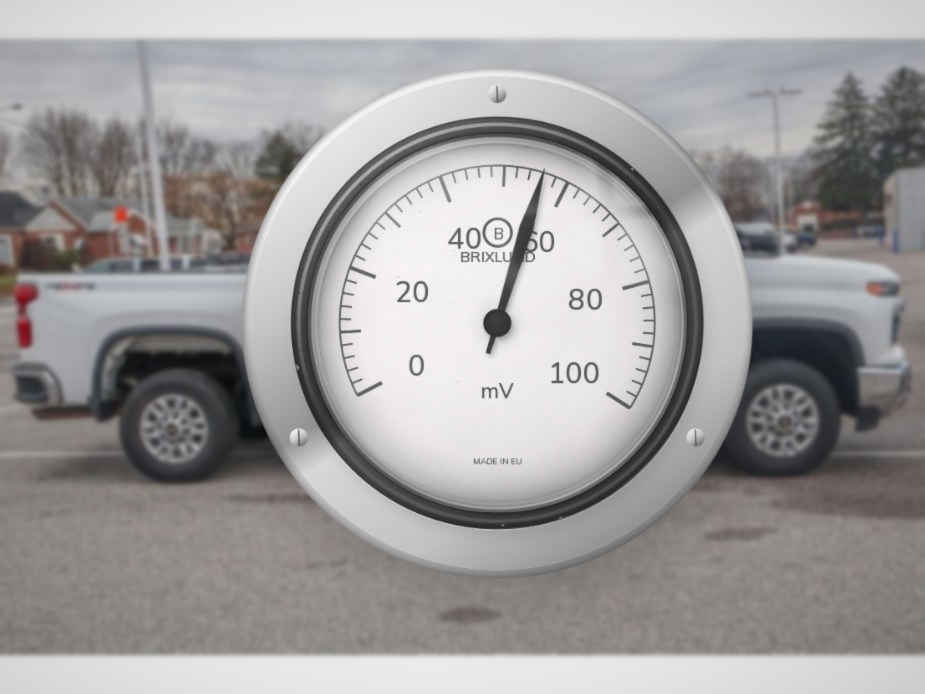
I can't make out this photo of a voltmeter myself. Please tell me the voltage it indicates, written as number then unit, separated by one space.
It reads 56 mV
